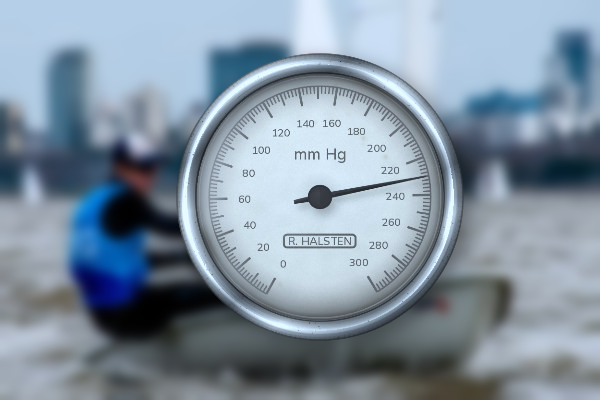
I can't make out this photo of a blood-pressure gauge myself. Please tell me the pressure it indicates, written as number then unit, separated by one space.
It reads 230 mmHg
